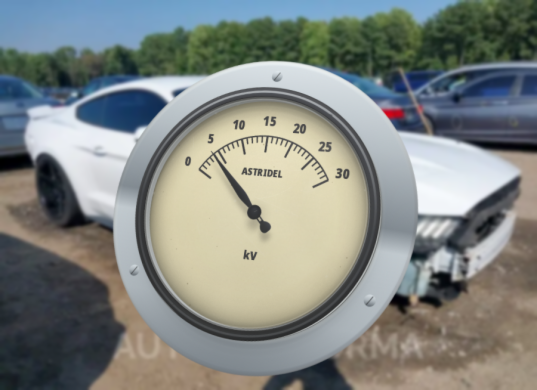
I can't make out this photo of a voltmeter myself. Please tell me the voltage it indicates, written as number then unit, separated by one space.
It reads 4 kV
